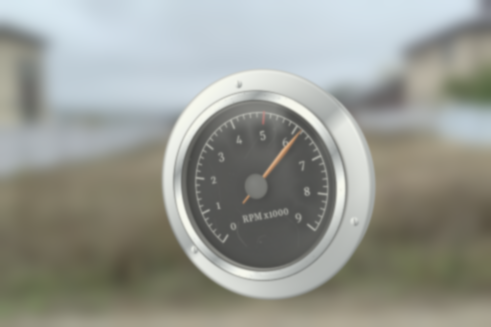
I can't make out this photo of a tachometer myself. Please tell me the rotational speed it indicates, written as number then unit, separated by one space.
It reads 6200 rpm
